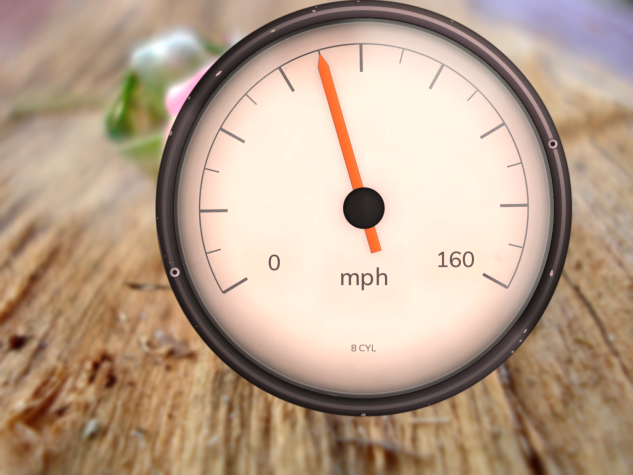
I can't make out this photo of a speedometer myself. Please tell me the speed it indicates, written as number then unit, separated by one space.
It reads 70 mph
